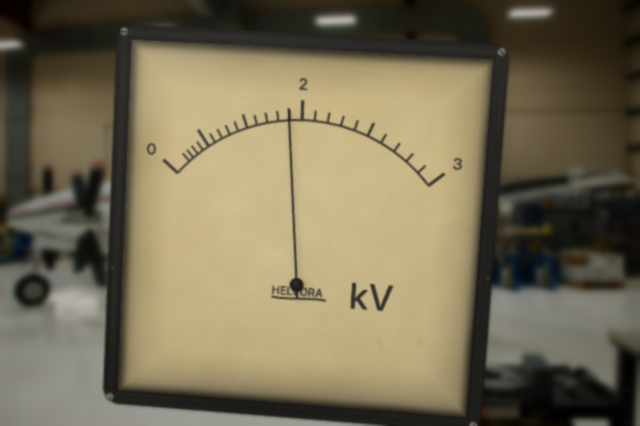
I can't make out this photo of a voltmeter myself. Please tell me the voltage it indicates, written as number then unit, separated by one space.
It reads 1.9 kV
